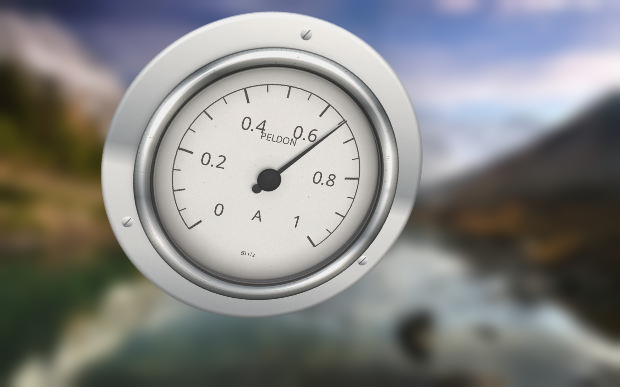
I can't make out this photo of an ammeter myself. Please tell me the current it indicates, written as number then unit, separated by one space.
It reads 0.65 A
